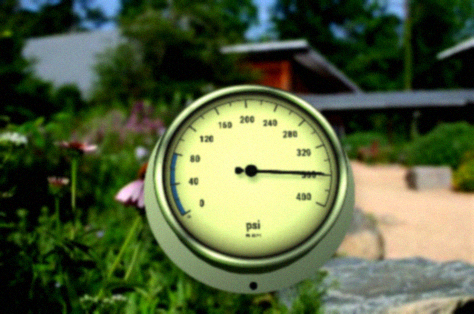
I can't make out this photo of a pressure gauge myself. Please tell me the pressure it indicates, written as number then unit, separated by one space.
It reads 360 psi
